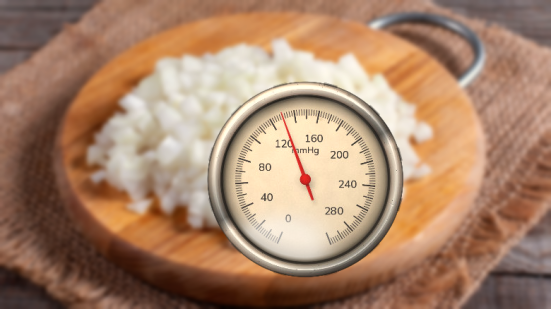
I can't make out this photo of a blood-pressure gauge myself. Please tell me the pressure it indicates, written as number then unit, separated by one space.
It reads 130 mmHg
